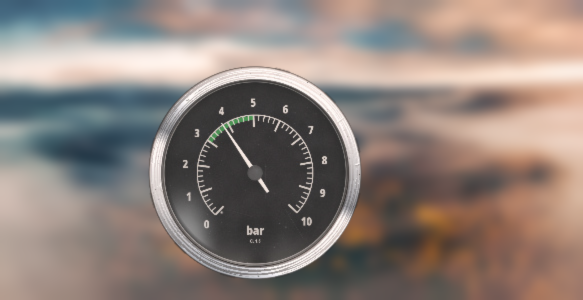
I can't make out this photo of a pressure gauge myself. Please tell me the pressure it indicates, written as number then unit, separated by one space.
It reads 3.8 bar
